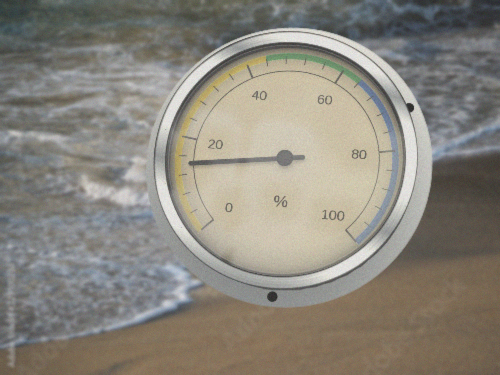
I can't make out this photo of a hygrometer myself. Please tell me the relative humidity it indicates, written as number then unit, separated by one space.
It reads 14 %
